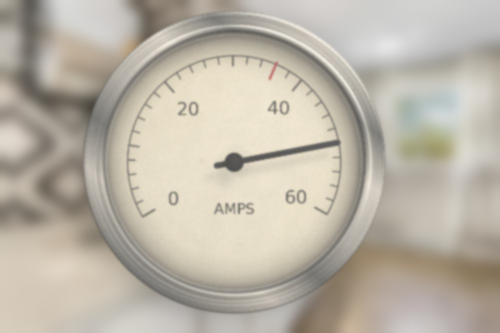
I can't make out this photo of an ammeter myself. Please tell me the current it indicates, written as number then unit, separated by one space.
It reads 50 A
